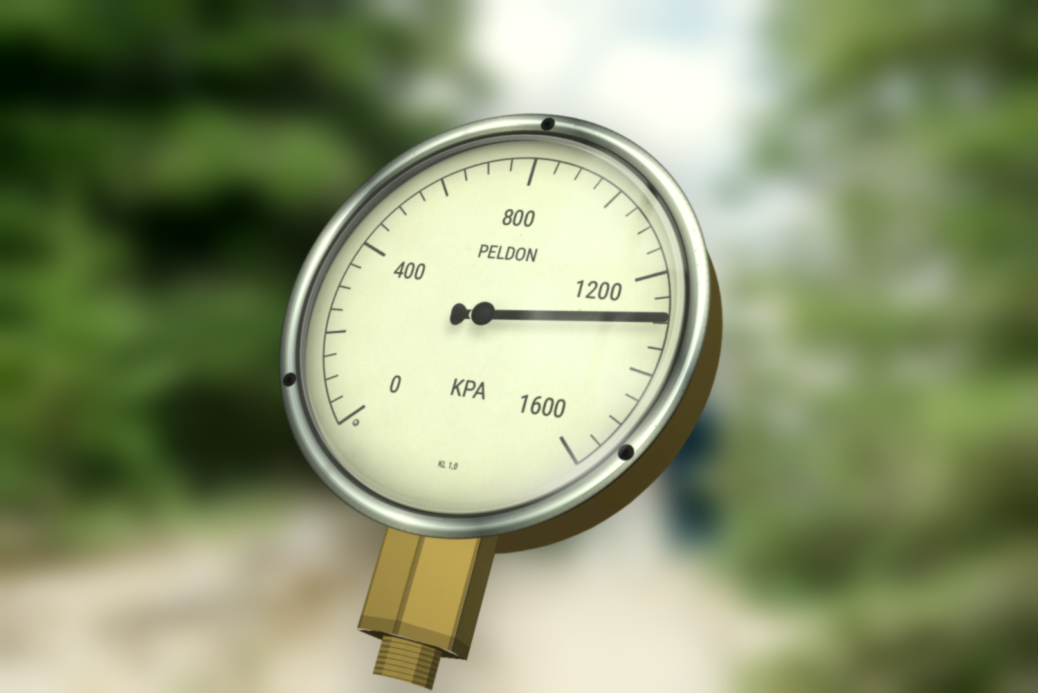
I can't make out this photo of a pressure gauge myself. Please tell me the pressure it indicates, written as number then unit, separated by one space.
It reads 1300 kPa
